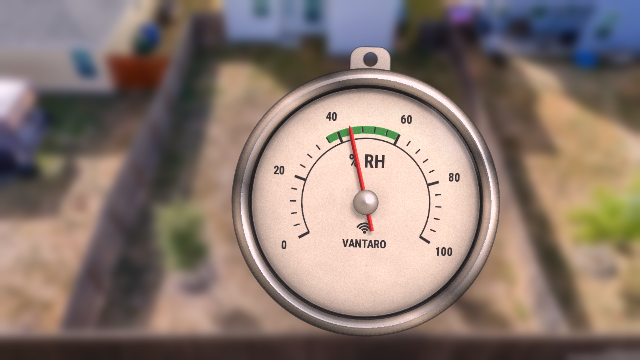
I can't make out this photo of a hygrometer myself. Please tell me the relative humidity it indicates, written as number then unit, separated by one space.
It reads 44 %
